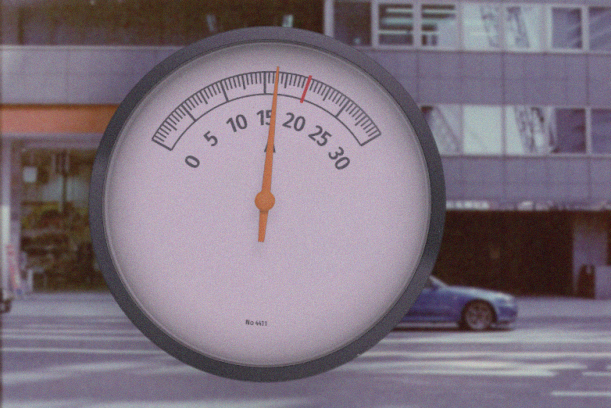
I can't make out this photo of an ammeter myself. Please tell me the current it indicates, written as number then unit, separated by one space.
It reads 16.5 A
